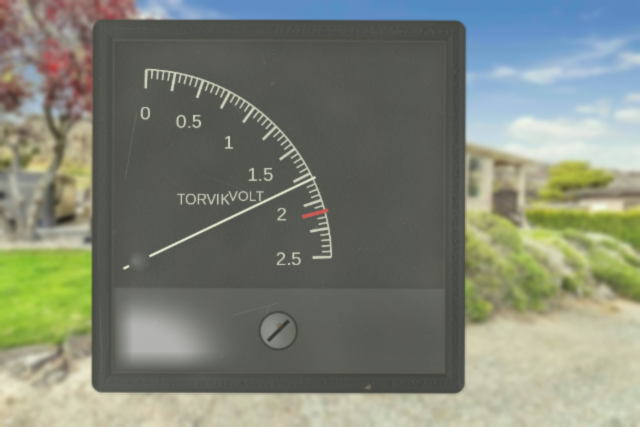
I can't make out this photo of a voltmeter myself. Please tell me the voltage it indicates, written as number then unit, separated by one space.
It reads 1.8 V
